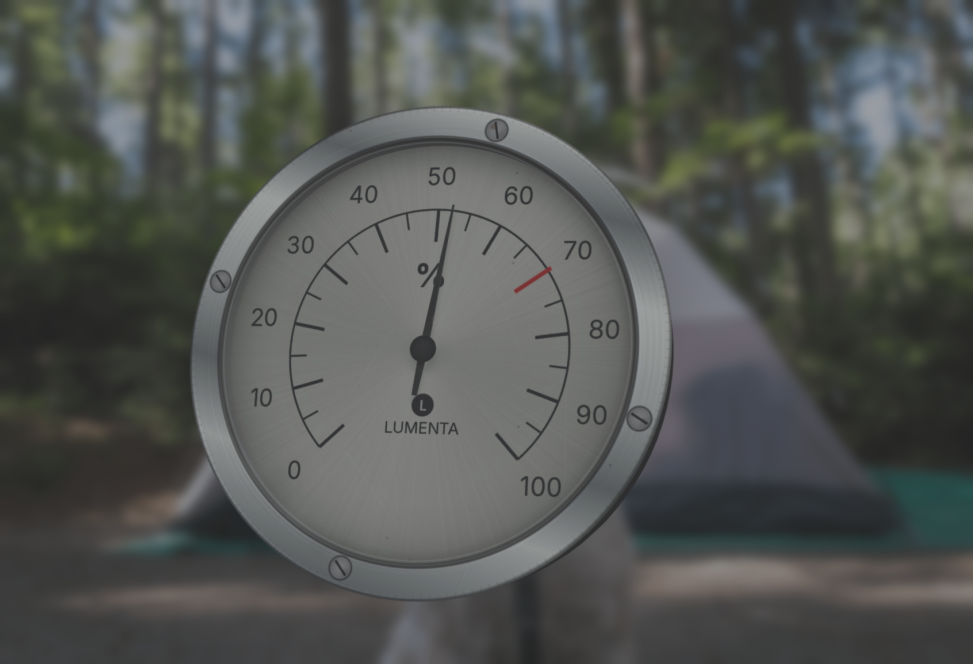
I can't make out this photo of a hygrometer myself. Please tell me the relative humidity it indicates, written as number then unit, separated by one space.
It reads 52.5 %
